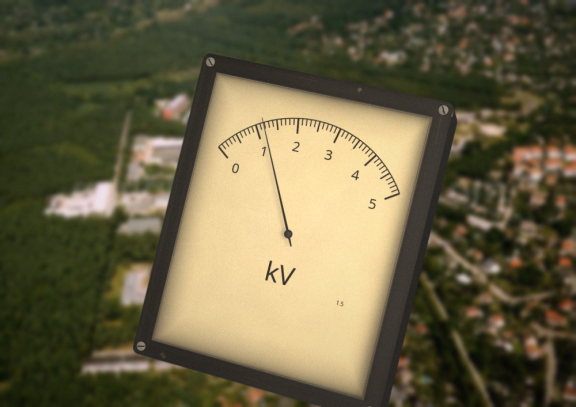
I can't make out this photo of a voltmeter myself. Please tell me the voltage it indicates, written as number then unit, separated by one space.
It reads 1.2 kV
